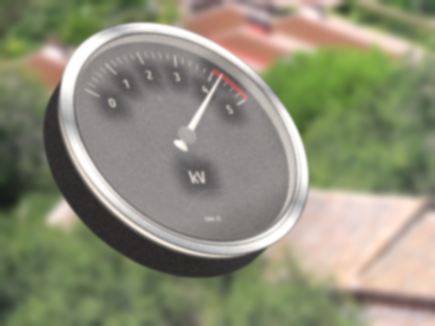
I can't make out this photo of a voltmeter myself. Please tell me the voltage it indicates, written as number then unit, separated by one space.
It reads 4.2 kV
